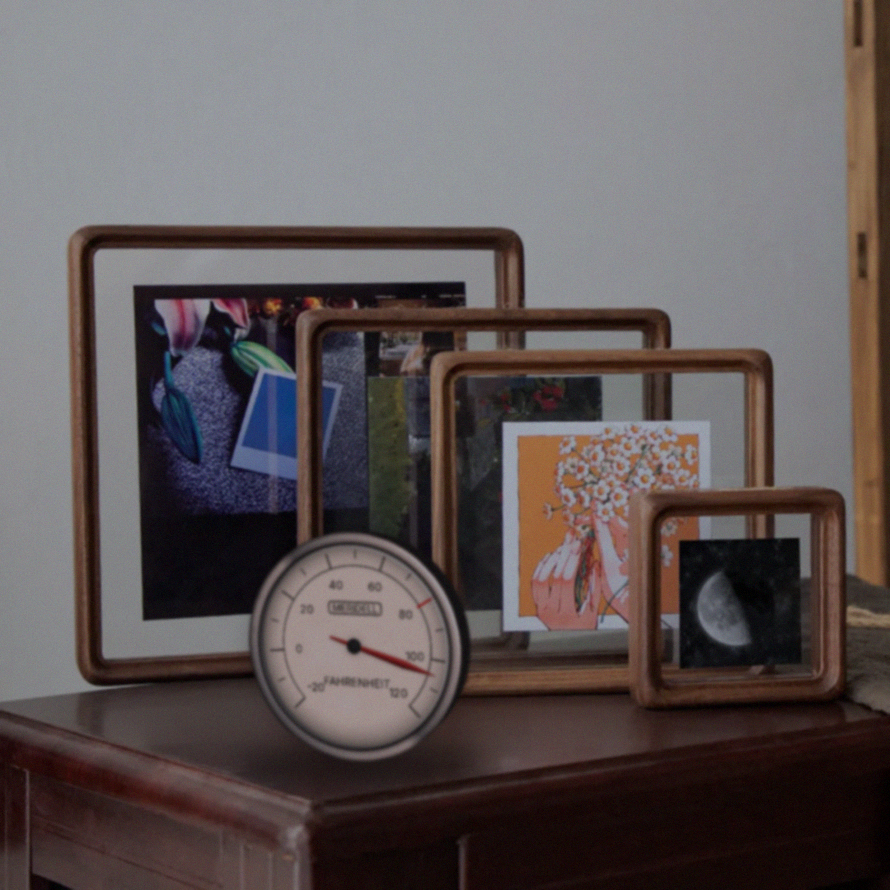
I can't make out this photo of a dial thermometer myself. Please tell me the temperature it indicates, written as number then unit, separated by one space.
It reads 105 °F
